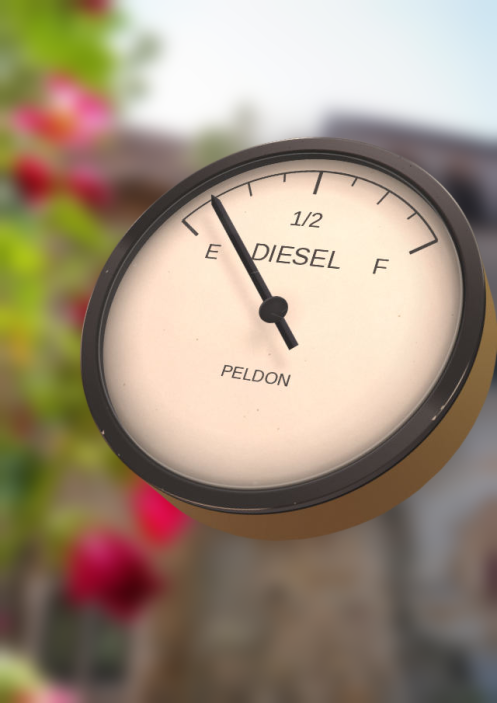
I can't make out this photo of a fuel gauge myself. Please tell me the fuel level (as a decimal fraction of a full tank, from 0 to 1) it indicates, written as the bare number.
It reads 0.125
